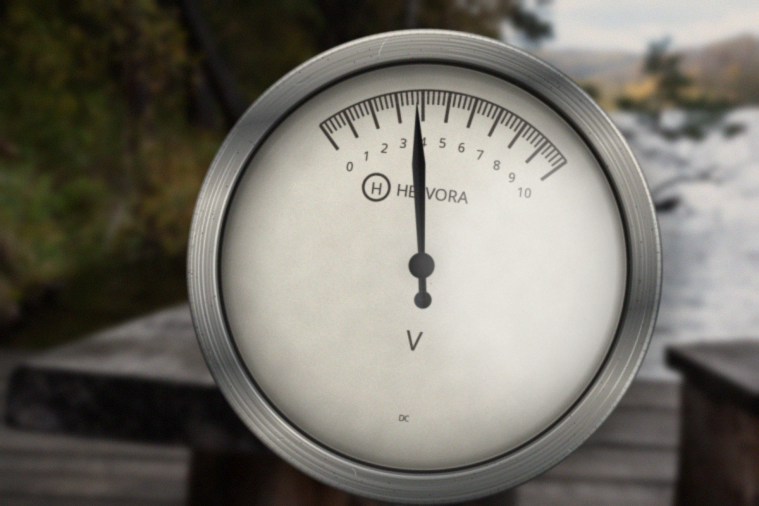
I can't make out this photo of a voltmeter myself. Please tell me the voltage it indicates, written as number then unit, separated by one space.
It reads 3.8 V
